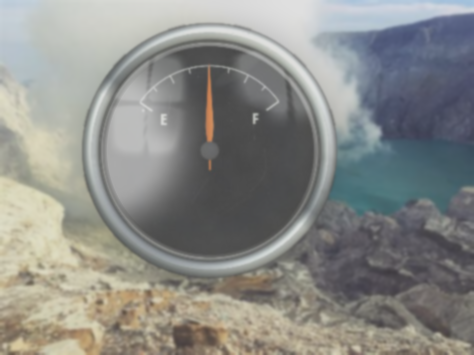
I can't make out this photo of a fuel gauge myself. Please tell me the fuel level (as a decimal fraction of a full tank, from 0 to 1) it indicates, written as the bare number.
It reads 0.5
